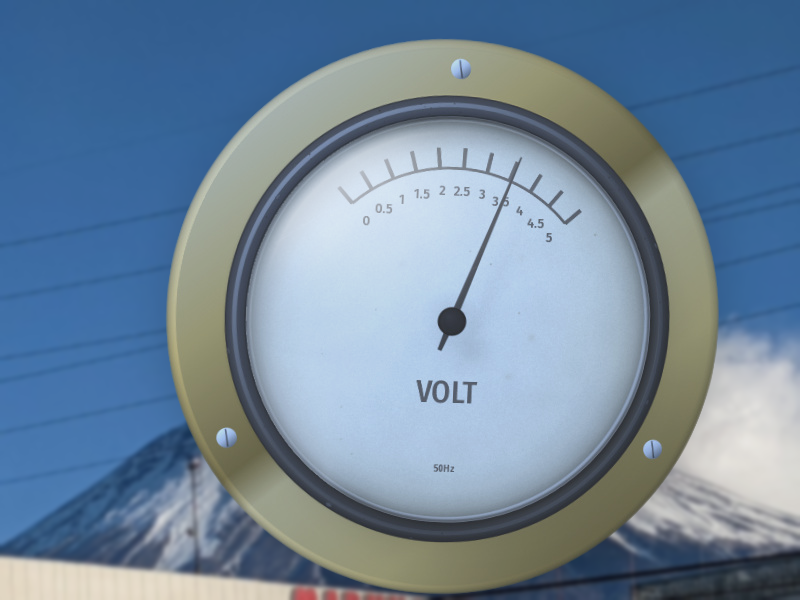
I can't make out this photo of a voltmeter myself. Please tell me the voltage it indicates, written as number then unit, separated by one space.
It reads 3.5 V
